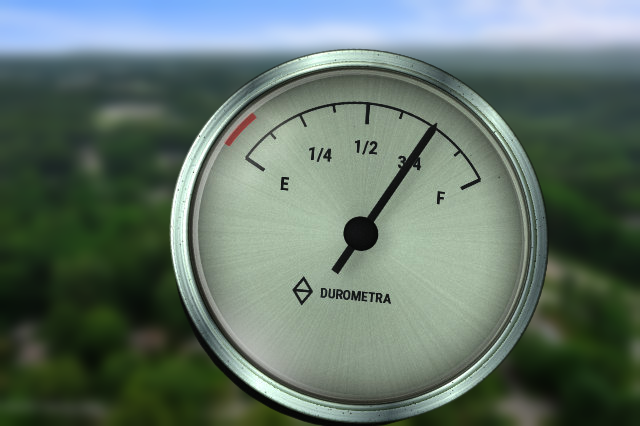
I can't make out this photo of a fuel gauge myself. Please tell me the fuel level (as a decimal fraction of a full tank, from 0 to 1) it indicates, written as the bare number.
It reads 0.75
